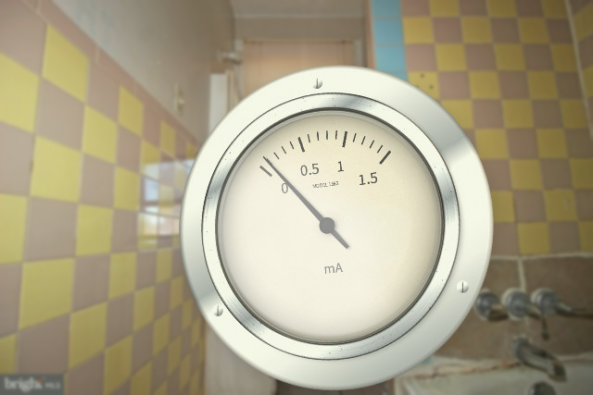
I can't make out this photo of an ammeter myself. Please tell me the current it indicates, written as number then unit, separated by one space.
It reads 0.1 mA
